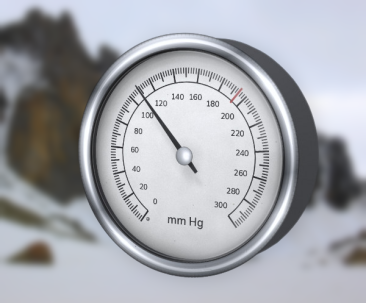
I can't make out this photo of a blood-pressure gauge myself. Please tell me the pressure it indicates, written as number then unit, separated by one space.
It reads 110 mmHg
